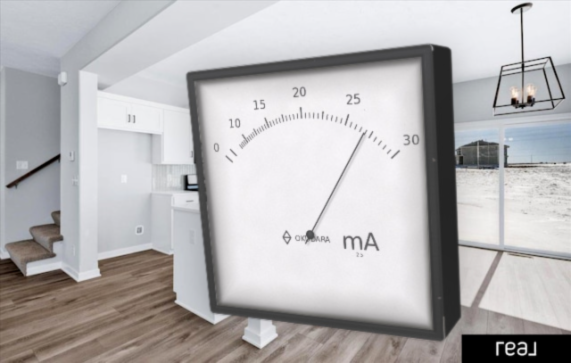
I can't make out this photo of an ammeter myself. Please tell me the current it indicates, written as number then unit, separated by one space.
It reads 27 mA
